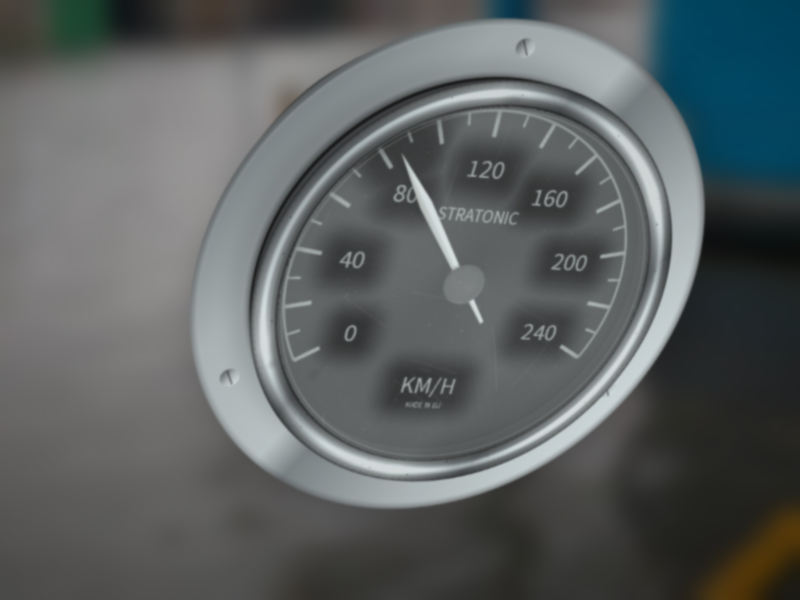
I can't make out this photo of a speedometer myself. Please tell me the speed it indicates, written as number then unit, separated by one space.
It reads 85 km/h
